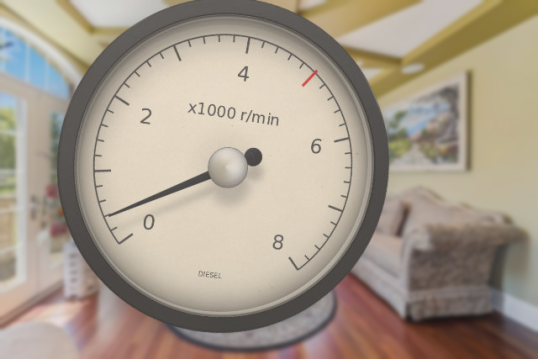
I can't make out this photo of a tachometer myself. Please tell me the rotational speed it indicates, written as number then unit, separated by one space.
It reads 400 rpm
